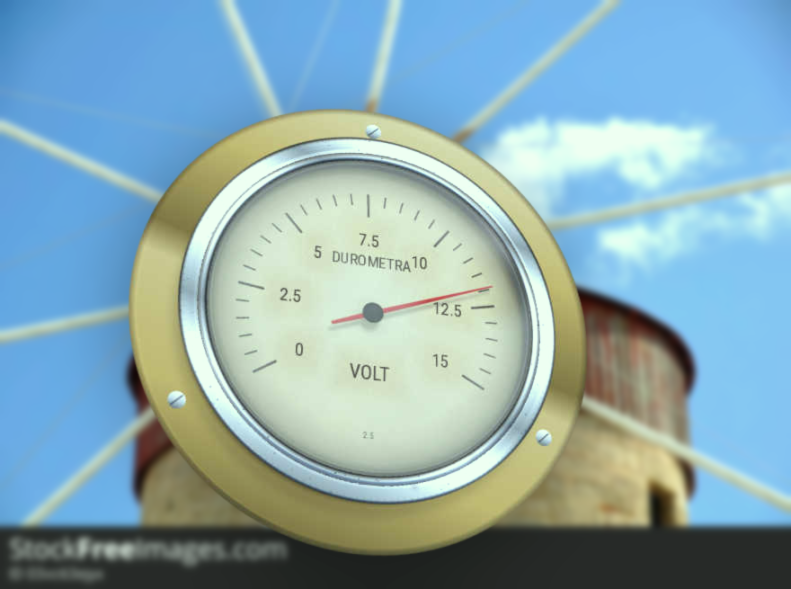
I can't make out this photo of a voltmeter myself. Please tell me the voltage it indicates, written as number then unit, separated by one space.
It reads 12 V
